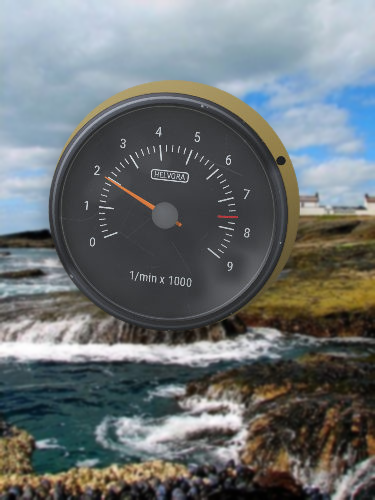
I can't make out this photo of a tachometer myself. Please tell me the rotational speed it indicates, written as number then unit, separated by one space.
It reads 2000 rpm
